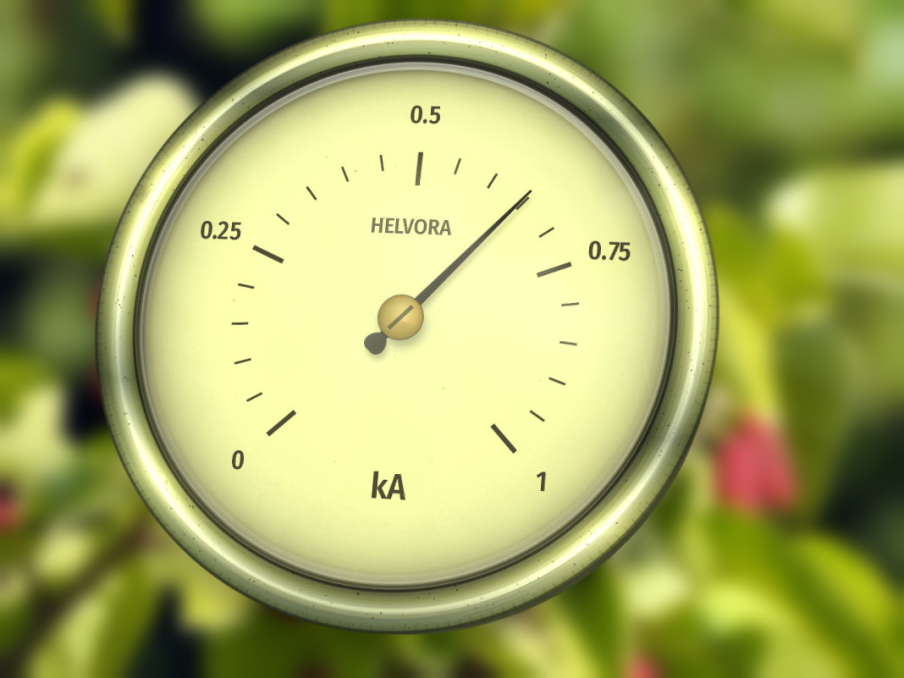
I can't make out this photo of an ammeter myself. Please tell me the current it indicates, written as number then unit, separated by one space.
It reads 0.65 kA
